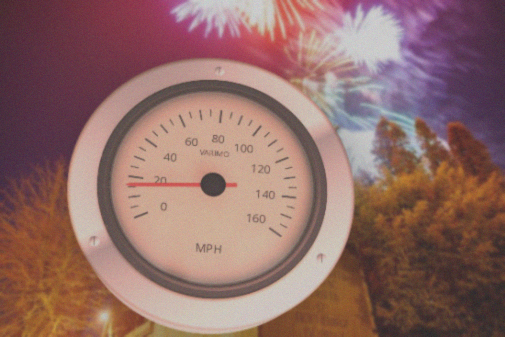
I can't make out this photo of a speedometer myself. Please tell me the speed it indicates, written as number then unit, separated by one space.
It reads 15 mph
